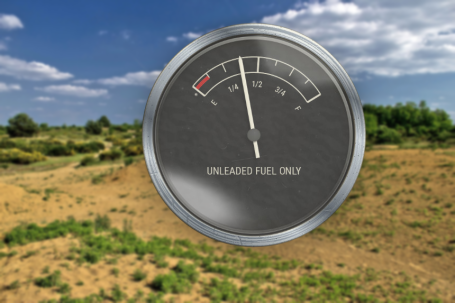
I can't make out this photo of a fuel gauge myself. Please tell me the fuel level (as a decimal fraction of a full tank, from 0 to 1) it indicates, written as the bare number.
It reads 0.375
